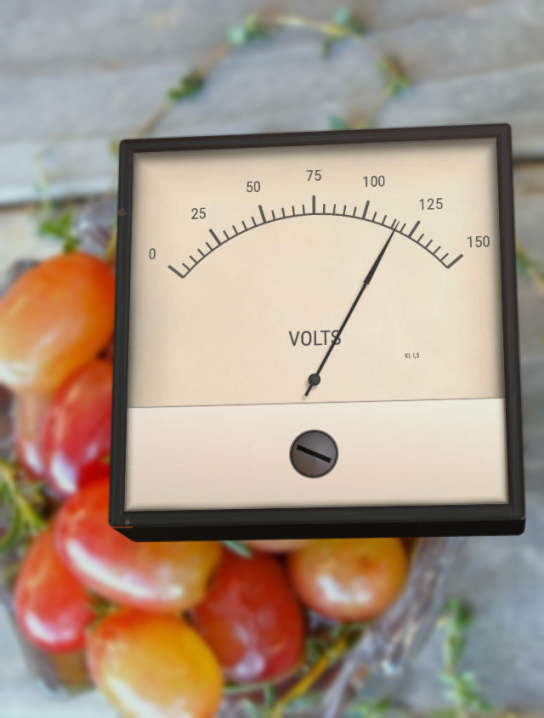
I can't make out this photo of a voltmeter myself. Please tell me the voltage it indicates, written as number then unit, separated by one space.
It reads 117.5 V
